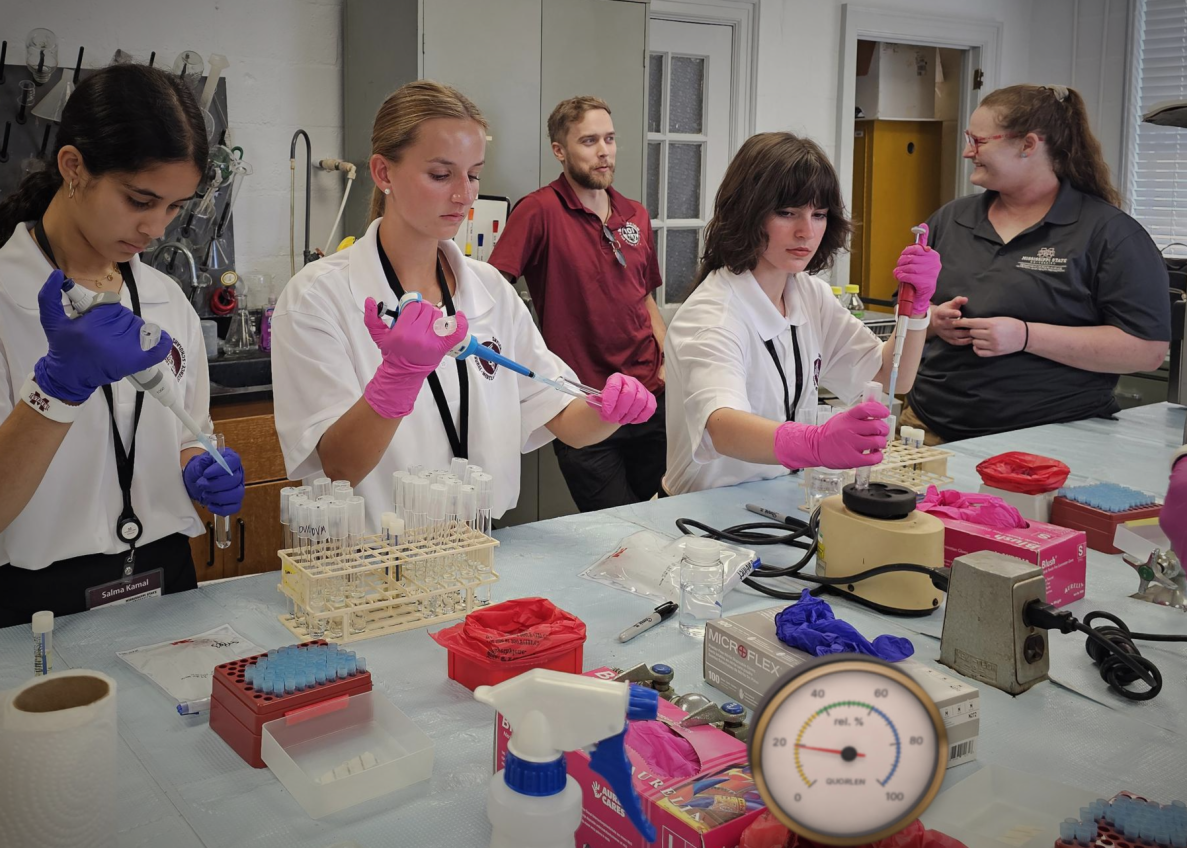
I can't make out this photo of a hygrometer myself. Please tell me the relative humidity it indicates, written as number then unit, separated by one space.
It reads 20 %
